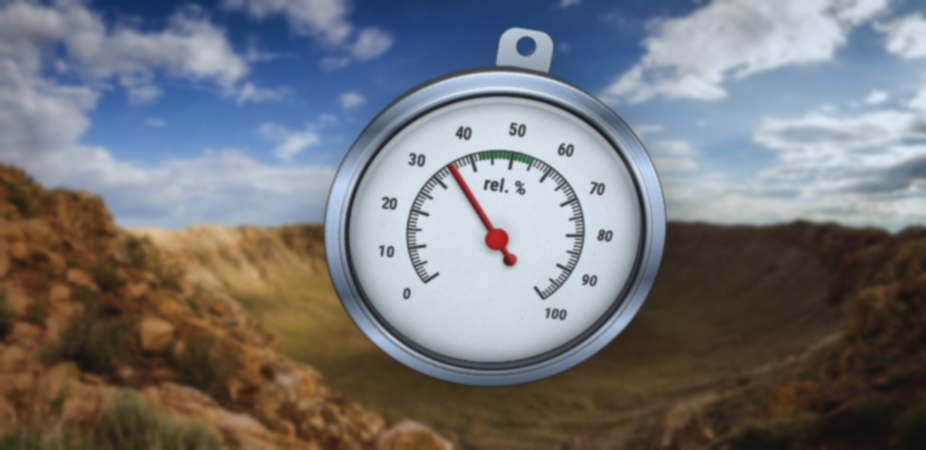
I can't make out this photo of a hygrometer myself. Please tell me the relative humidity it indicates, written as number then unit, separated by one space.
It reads 35 %
